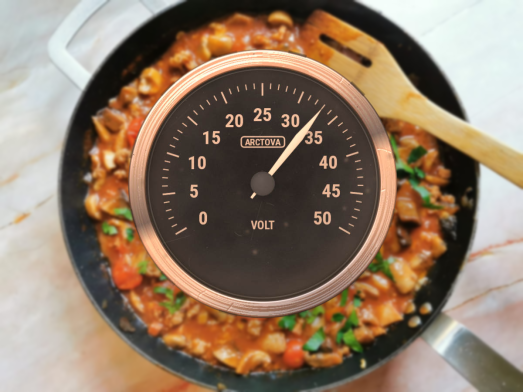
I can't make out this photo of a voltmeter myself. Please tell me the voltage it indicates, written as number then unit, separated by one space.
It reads 33 V
